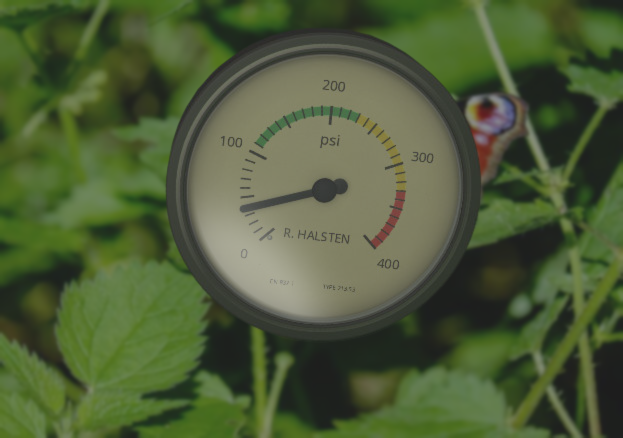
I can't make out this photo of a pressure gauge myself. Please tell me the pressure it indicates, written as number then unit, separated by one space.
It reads 40 psi
